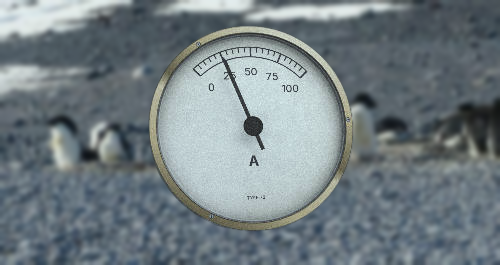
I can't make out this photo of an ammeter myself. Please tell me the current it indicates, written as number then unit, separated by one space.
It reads 25 A
